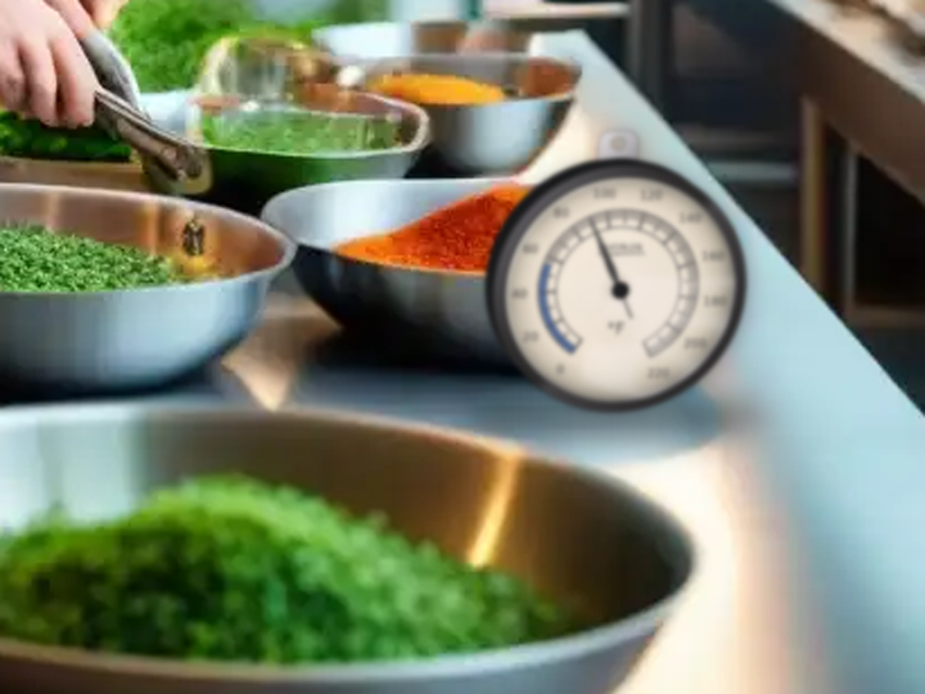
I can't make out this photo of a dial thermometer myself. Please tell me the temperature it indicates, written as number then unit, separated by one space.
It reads 90 °F
